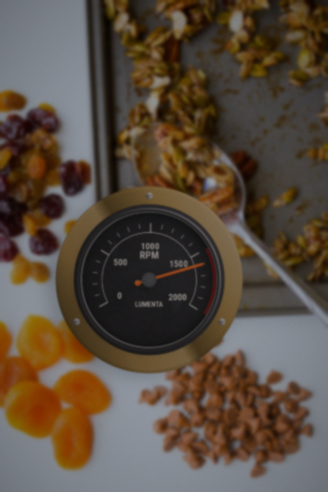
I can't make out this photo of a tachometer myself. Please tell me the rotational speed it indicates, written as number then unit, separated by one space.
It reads 1600 rpm
